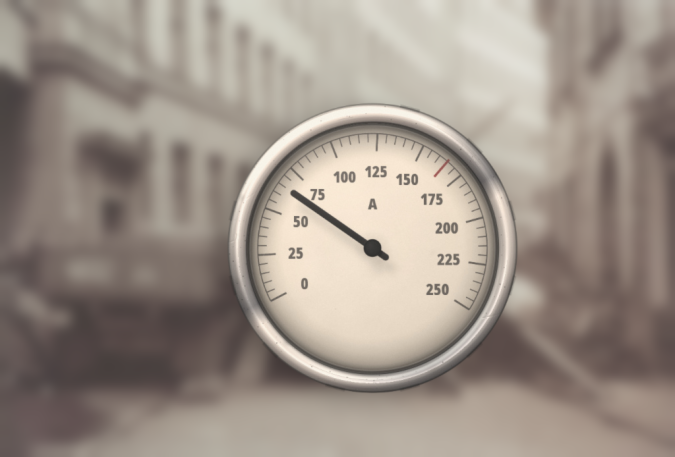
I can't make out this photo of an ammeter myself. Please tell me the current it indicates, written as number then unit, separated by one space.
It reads 65 A
